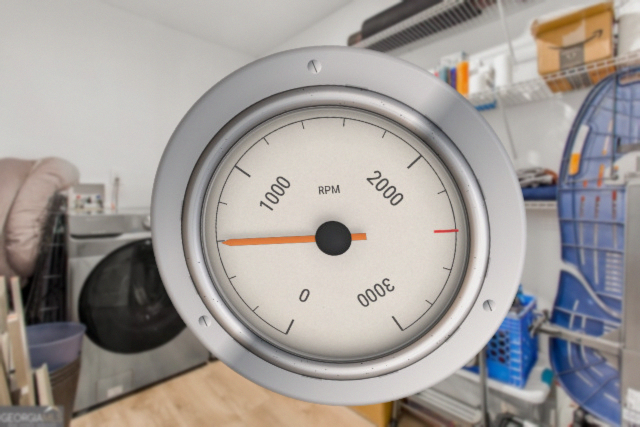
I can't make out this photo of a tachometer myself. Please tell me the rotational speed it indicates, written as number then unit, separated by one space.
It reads 600 rpm
